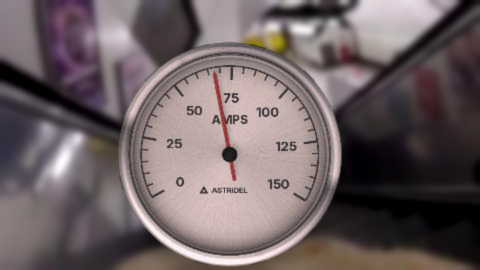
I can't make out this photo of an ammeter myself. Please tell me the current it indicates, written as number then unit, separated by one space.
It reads 67.5 A
